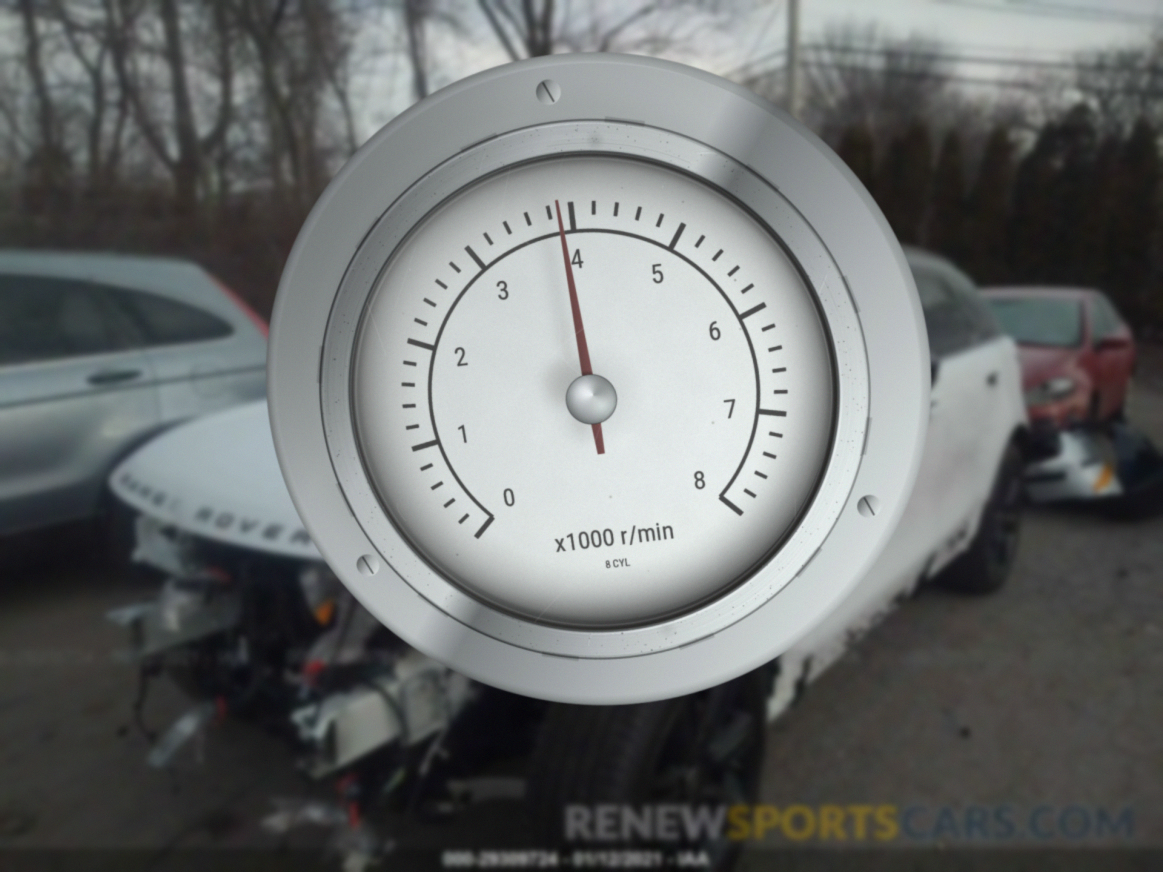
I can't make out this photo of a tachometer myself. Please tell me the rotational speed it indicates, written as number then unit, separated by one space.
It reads 3900 rpm
